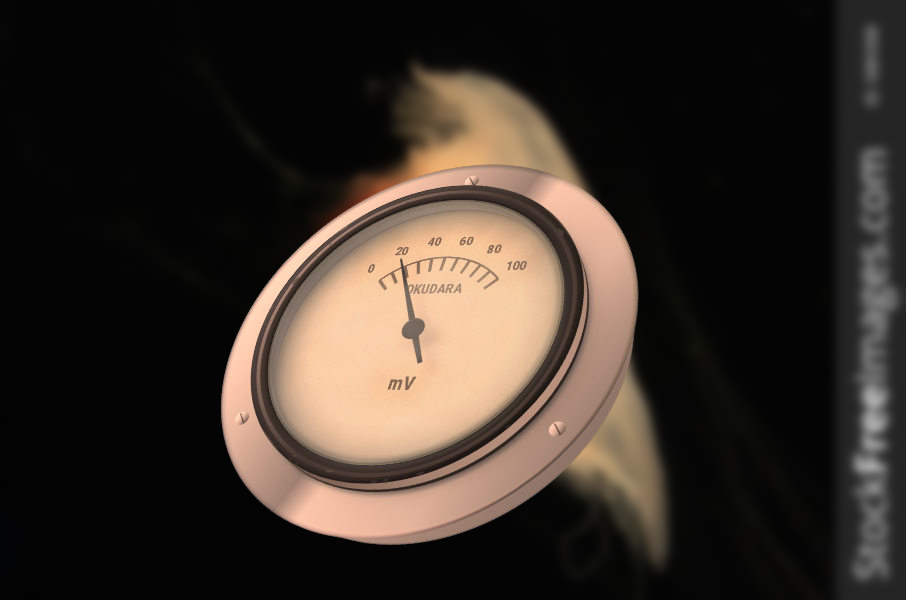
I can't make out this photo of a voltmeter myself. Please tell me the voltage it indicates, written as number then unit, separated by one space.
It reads 20 mV
